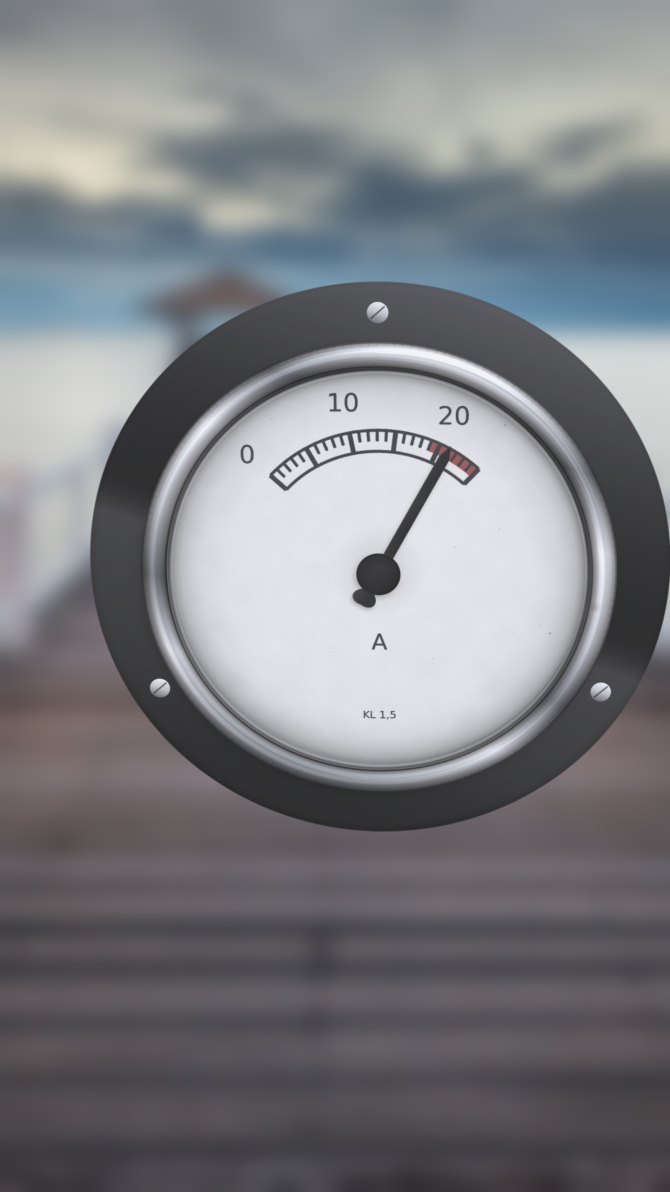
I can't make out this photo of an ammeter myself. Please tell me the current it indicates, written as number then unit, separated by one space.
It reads 21 A
